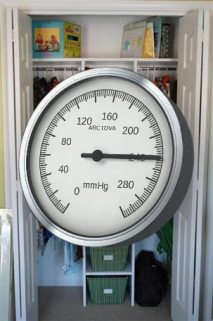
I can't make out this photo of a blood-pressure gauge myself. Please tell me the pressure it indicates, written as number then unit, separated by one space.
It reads 240 mmHg
